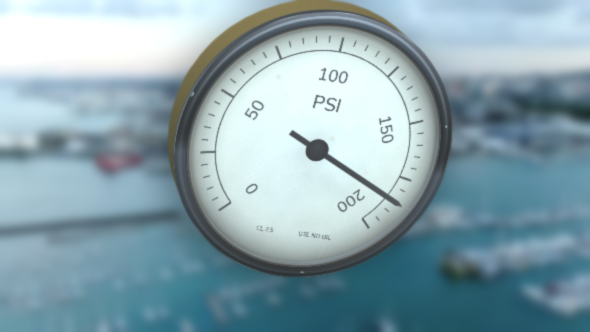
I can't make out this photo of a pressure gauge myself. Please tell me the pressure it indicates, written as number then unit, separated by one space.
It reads 185 psi
